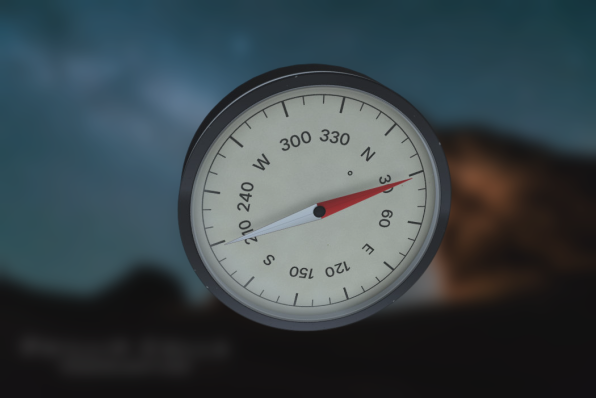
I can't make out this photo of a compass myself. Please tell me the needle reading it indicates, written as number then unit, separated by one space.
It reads 30 °
